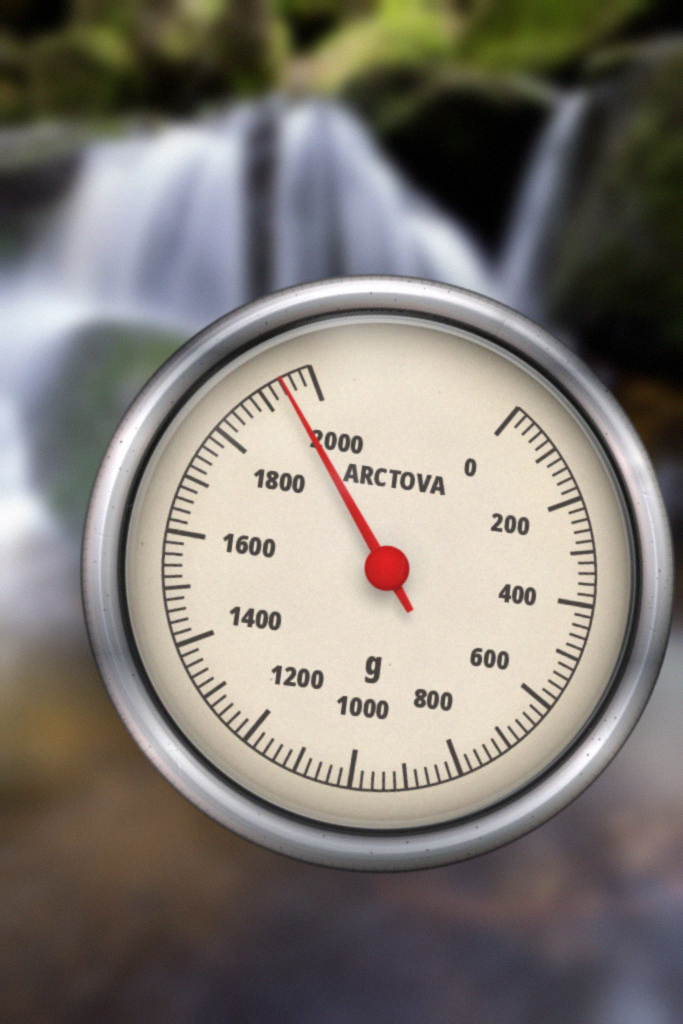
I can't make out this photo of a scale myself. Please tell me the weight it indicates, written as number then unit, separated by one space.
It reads 1940 g
